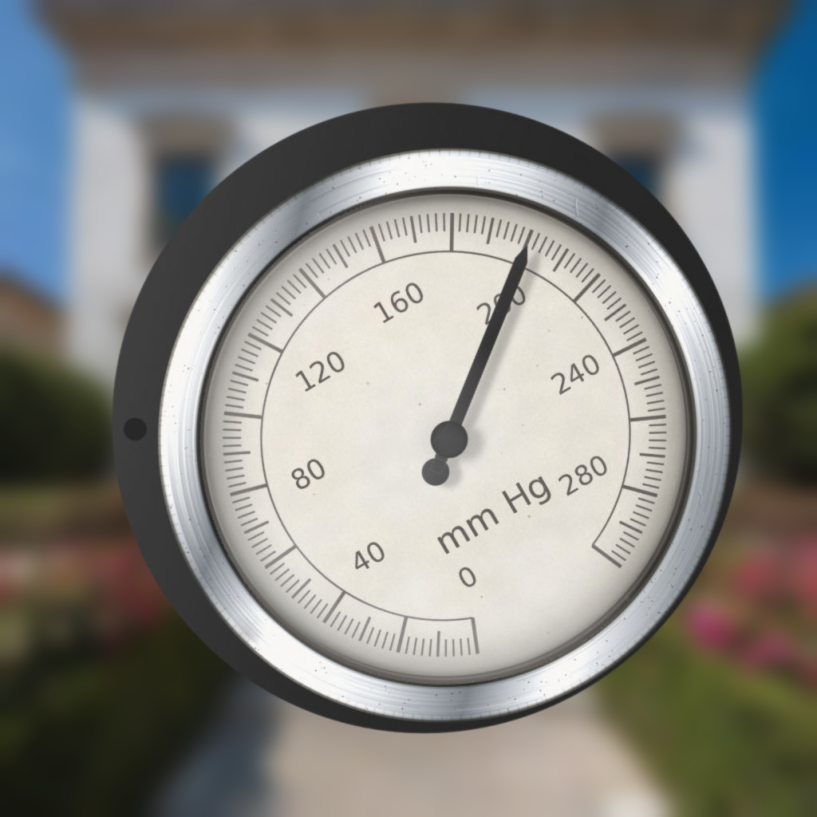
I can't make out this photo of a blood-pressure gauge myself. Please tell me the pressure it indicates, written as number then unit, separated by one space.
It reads 200 mmHg
